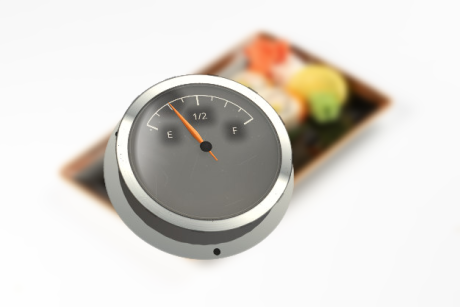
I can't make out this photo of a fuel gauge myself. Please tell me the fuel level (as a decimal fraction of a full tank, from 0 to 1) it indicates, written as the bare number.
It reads 0.25
